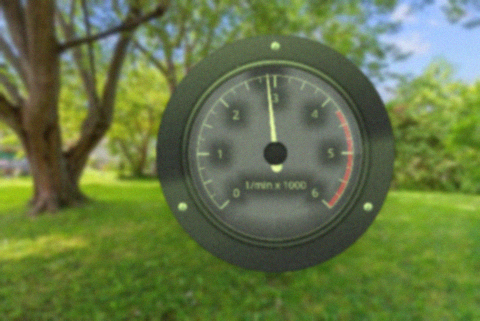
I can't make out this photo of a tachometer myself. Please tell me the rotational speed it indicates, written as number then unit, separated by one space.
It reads 2875 rpm
